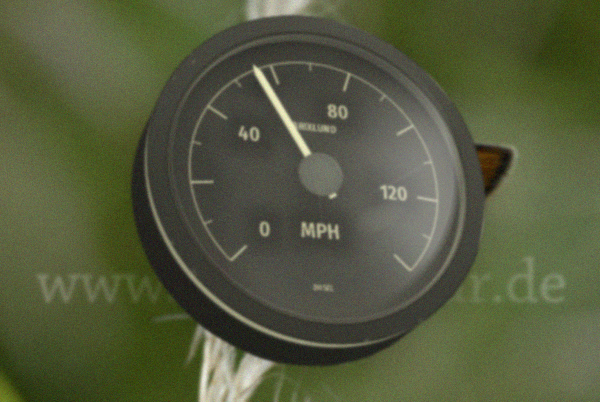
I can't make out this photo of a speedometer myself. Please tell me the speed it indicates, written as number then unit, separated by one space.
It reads 55 mph
